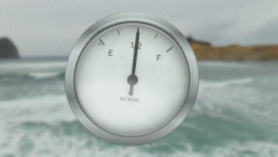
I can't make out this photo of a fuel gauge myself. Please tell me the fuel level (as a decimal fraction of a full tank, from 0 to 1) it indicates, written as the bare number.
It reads 0.5
